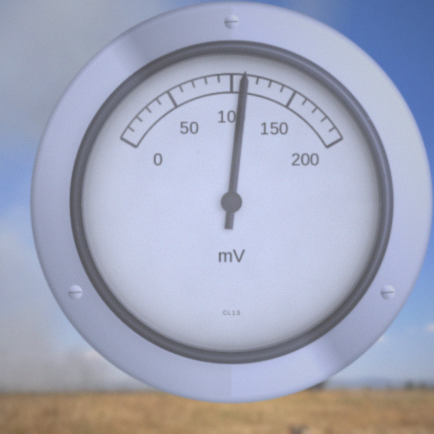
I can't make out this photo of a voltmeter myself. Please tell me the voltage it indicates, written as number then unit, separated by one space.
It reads 110 mV
